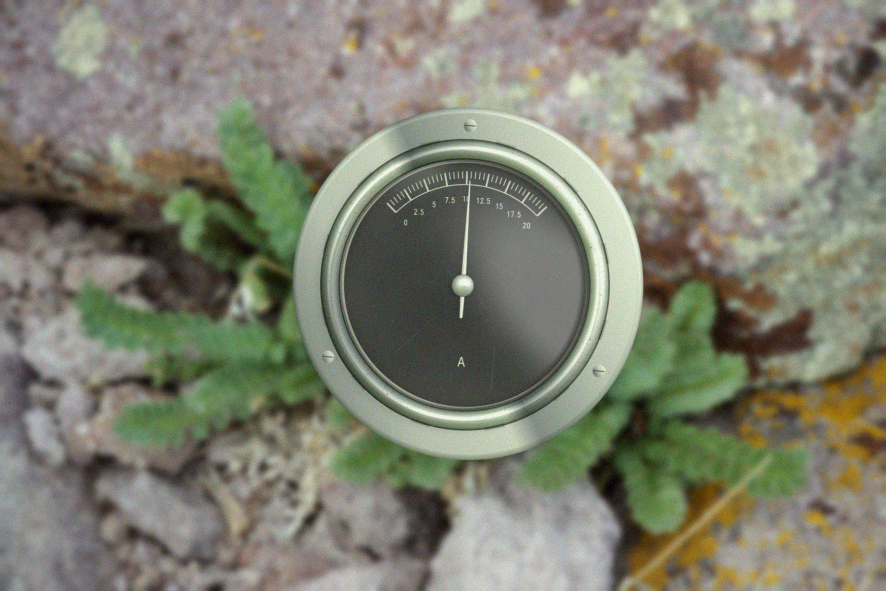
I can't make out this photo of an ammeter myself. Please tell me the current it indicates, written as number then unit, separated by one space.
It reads 10.5 A
